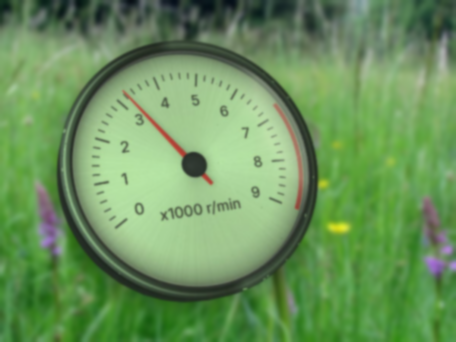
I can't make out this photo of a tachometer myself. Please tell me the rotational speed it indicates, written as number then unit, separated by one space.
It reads 3200 rpm
